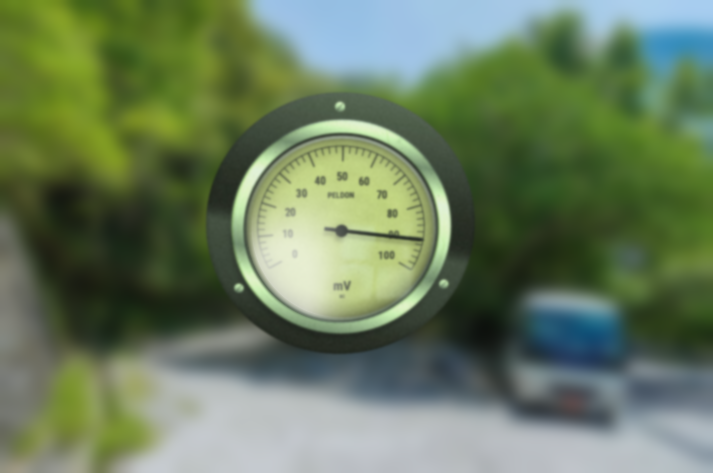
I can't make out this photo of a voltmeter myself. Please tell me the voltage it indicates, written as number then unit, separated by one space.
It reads 90 mV
